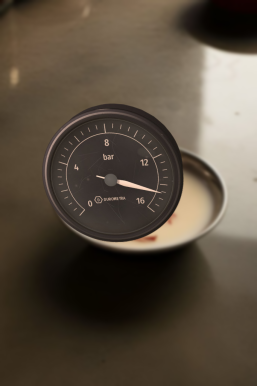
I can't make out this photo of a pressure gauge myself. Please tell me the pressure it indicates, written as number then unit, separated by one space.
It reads 14.5 bar
